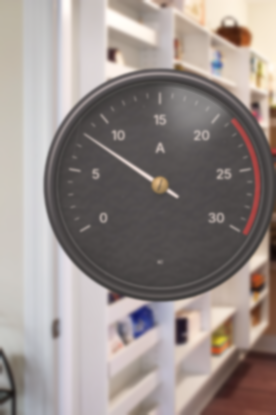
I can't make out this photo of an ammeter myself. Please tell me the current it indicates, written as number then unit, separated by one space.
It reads 8 A
